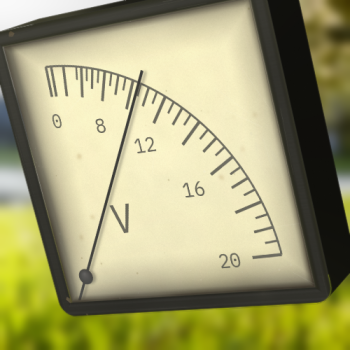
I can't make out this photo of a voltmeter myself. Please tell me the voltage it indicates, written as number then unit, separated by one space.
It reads 10.5 V
